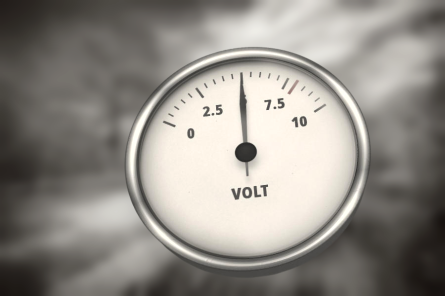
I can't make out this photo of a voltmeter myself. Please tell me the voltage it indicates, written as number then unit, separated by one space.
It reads 5 V
